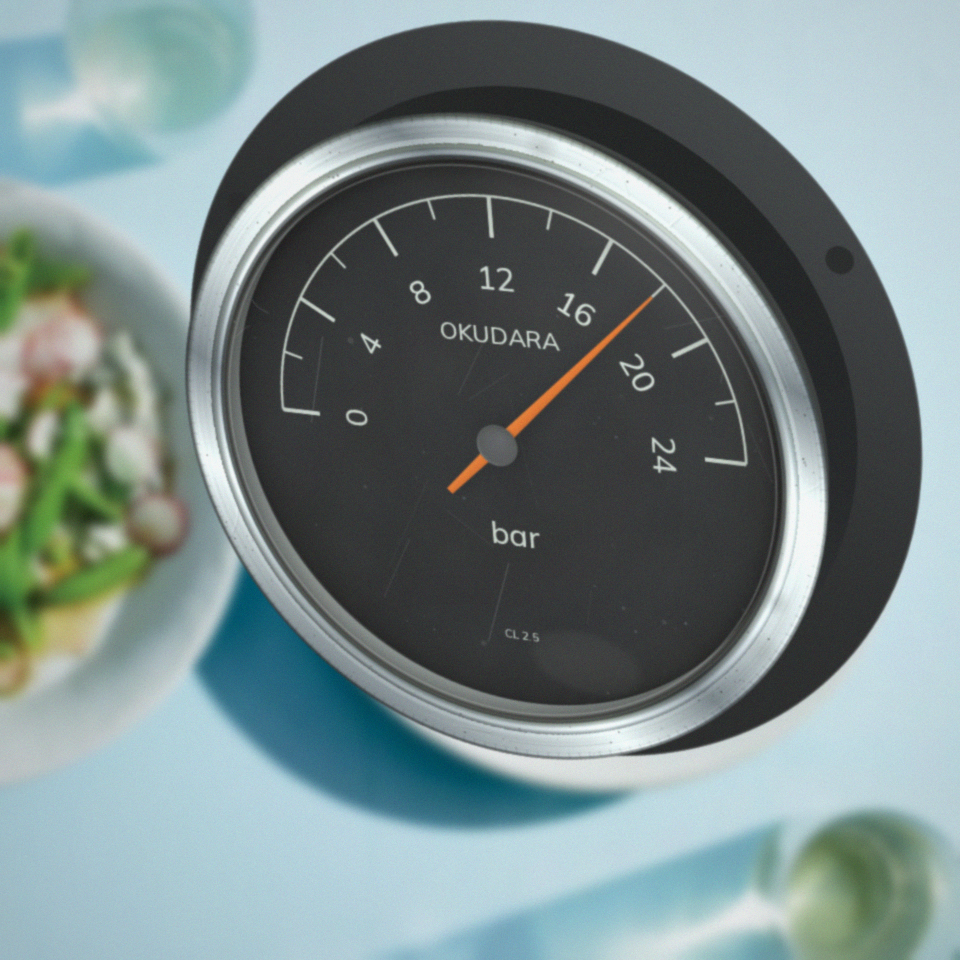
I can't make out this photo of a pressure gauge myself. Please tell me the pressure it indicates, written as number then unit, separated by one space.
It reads 18 bar
